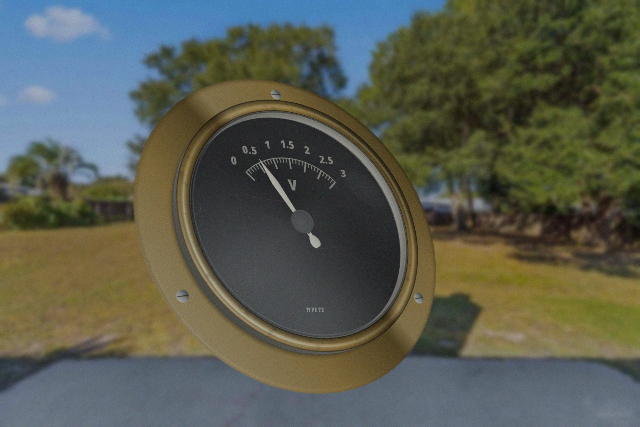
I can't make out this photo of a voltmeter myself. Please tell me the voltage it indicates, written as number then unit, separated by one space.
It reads 0.5 V
